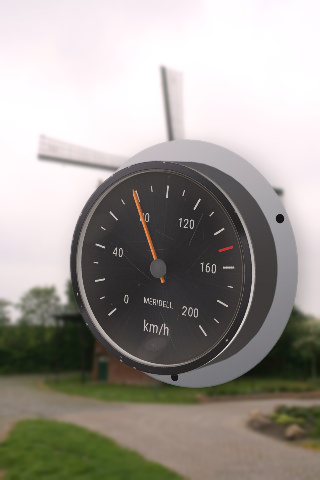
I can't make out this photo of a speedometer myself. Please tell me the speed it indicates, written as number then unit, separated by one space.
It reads 80 km/h
